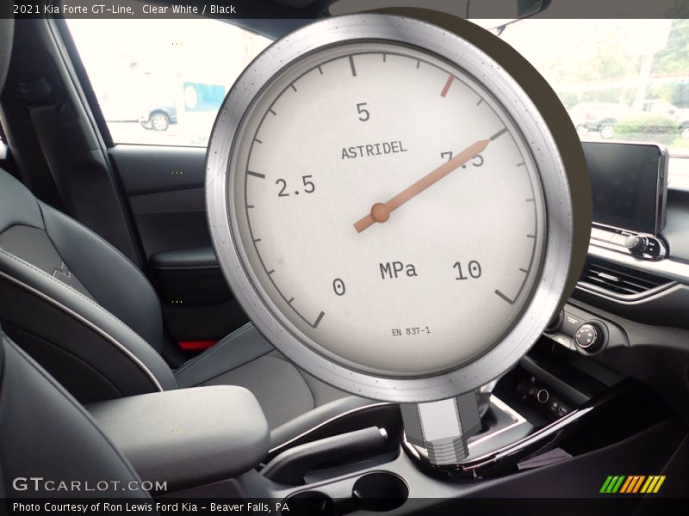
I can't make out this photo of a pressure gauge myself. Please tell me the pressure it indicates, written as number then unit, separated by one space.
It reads 7.5 MPa
